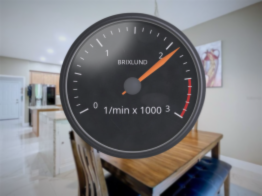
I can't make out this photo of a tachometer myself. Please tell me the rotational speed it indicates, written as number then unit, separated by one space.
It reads 2100 rpm
